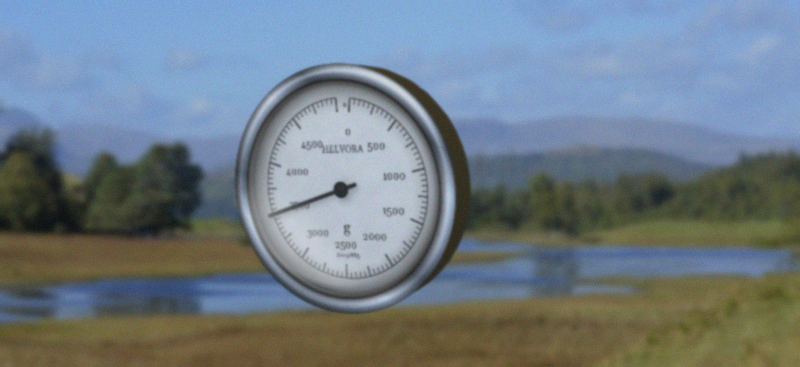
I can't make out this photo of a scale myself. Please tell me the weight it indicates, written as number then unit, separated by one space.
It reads 3500 g
